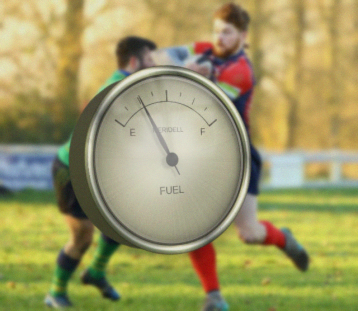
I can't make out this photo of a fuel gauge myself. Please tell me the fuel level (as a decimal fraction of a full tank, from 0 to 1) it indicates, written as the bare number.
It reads 0.25
